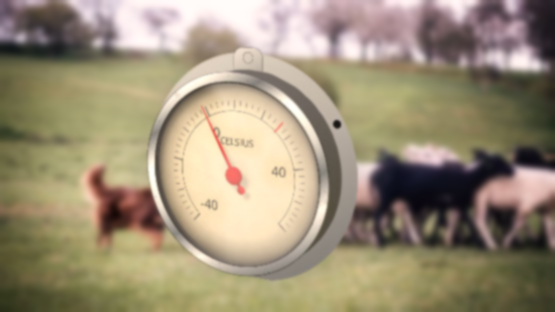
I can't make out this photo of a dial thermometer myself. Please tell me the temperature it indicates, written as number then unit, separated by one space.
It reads 0 °C
